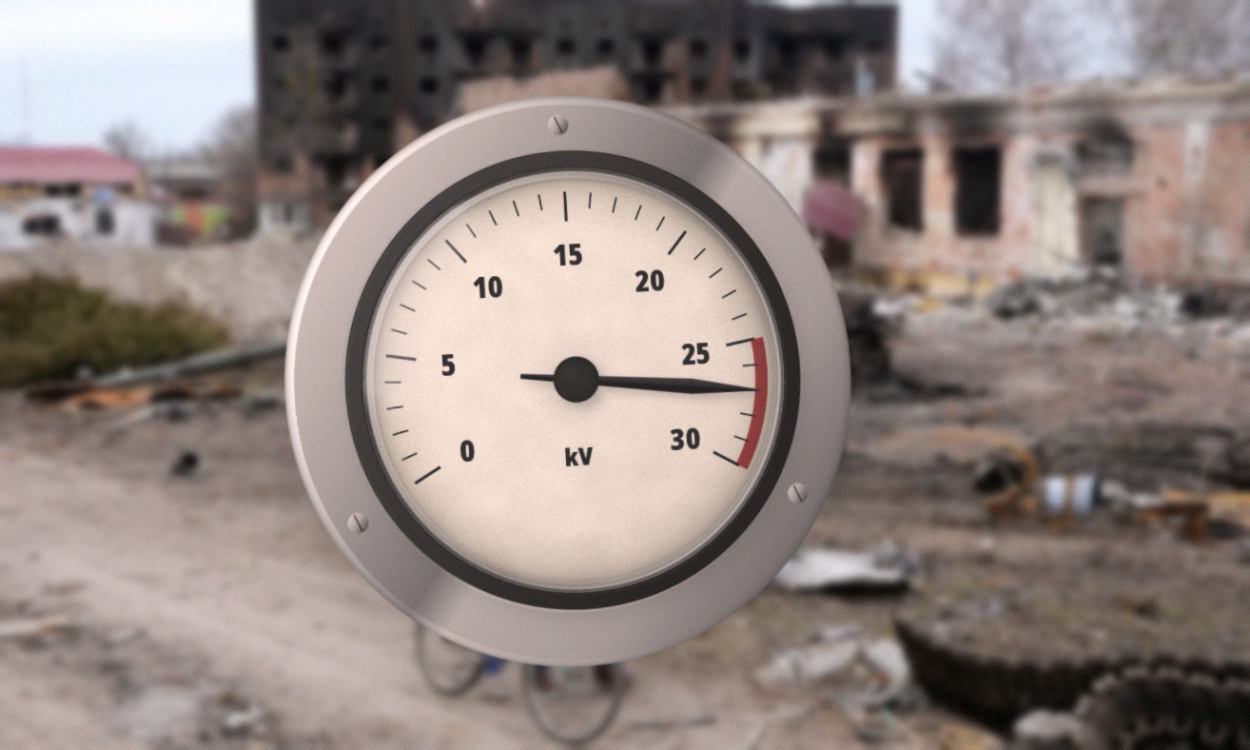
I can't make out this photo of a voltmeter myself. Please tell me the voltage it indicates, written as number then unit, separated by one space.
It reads 27 kV
